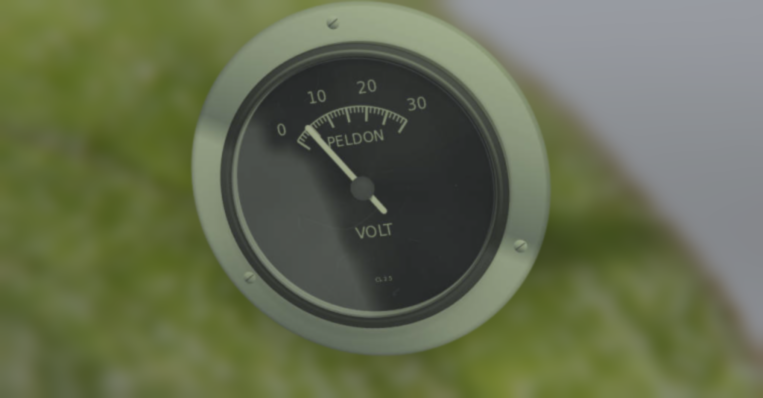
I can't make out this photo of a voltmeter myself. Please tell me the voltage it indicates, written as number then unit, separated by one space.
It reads 5 V
